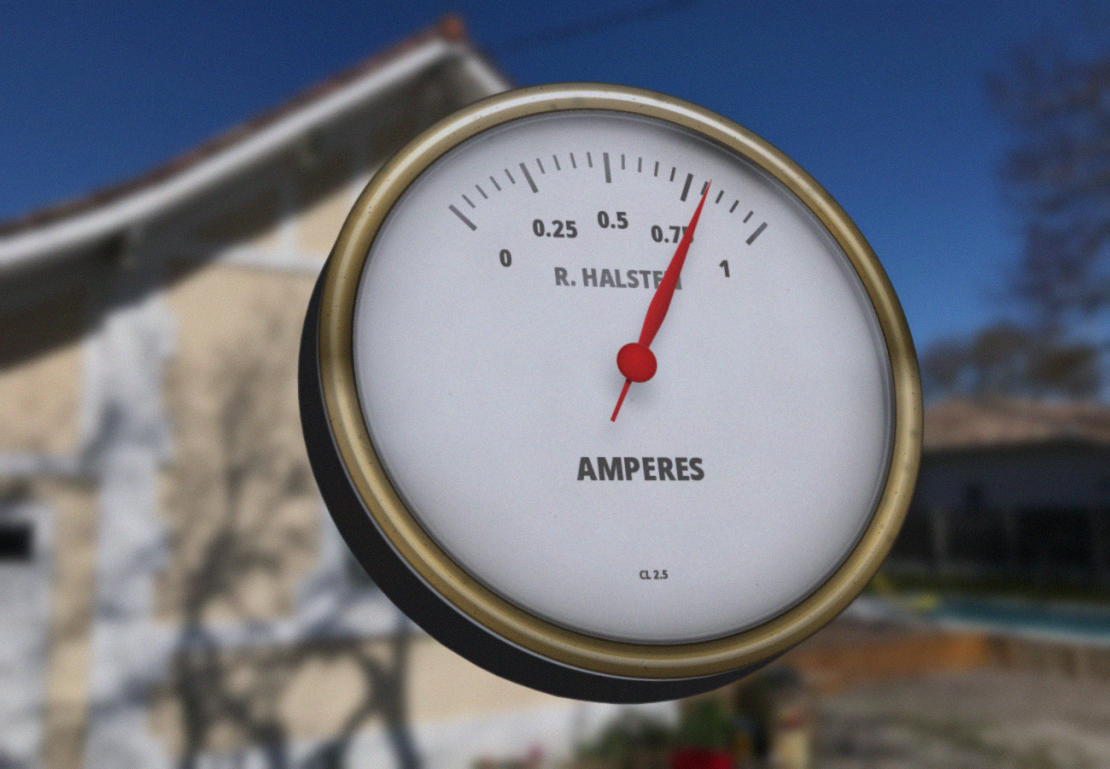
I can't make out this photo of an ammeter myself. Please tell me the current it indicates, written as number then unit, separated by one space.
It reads 0.8 A
